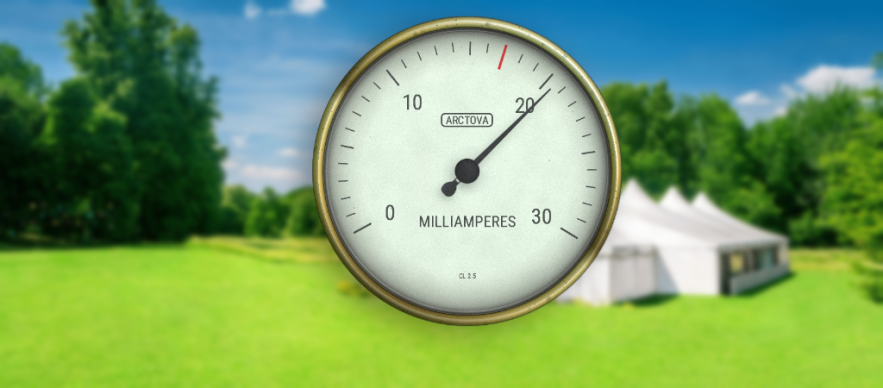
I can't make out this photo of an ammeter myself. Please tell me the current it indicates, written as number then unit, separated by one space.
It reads 20.5 mA
